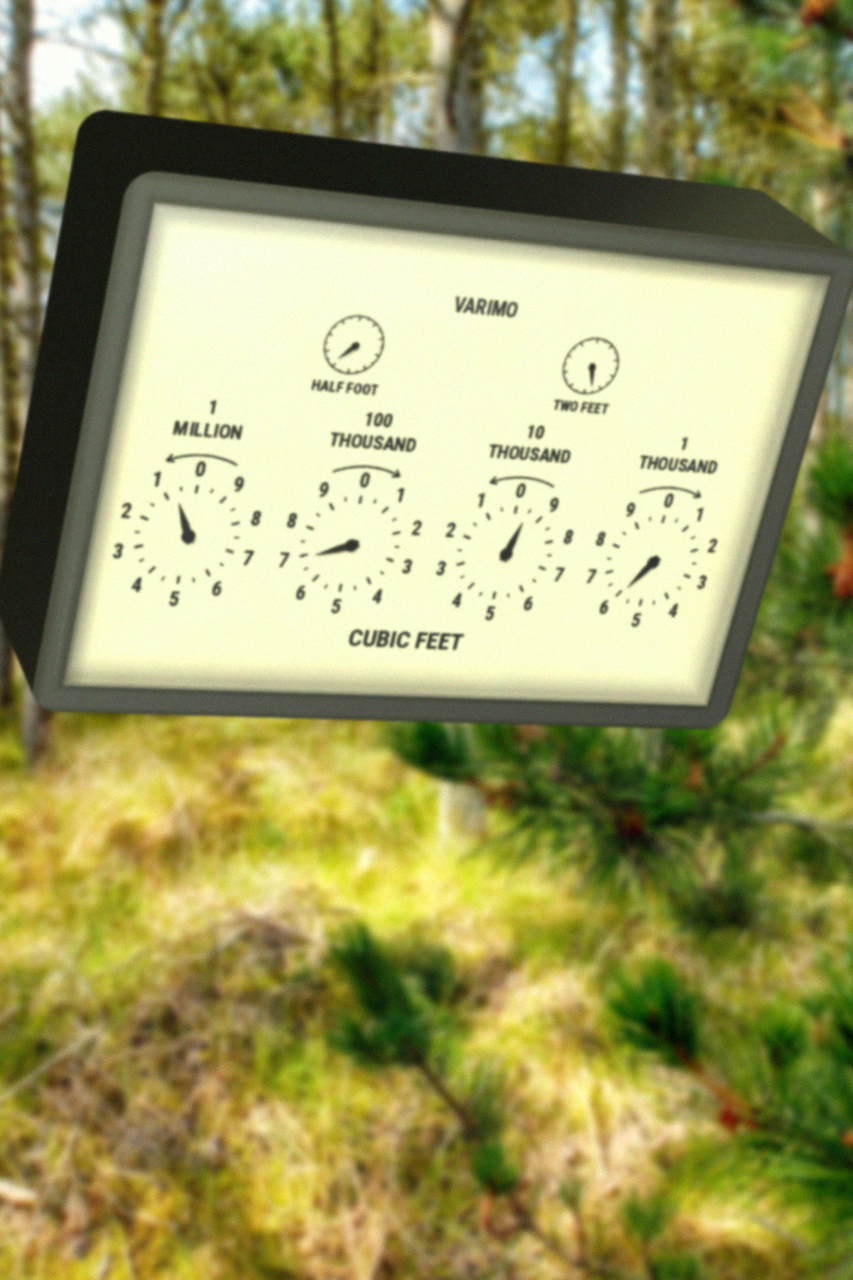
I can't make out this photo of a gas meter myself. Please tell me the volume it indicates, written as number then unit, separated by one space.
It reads 69600 ft³
